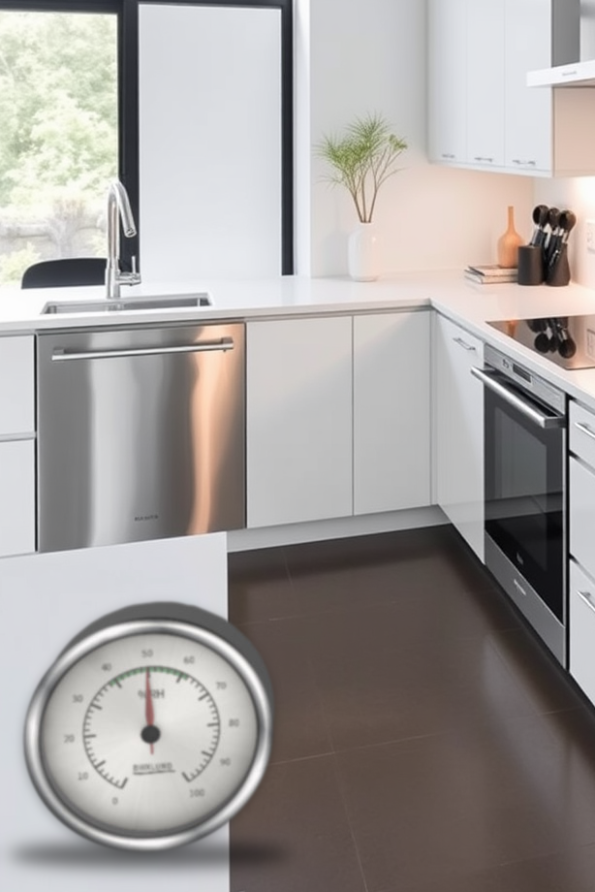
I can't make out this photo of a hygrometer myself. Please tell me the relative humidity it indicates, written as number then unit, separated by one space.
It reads 50 %
